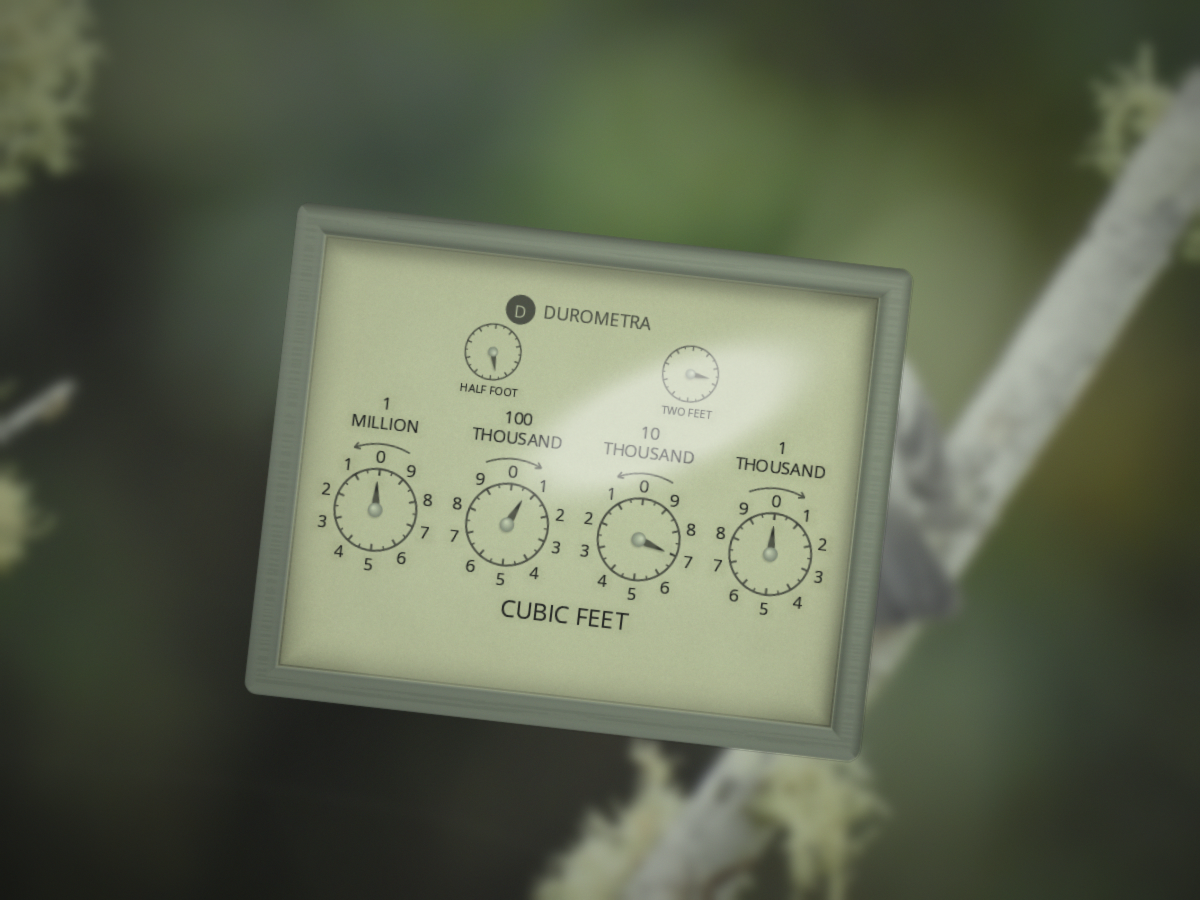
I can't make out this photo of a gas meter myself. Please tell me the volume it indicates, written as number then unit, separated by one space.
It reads 7000 ft³
